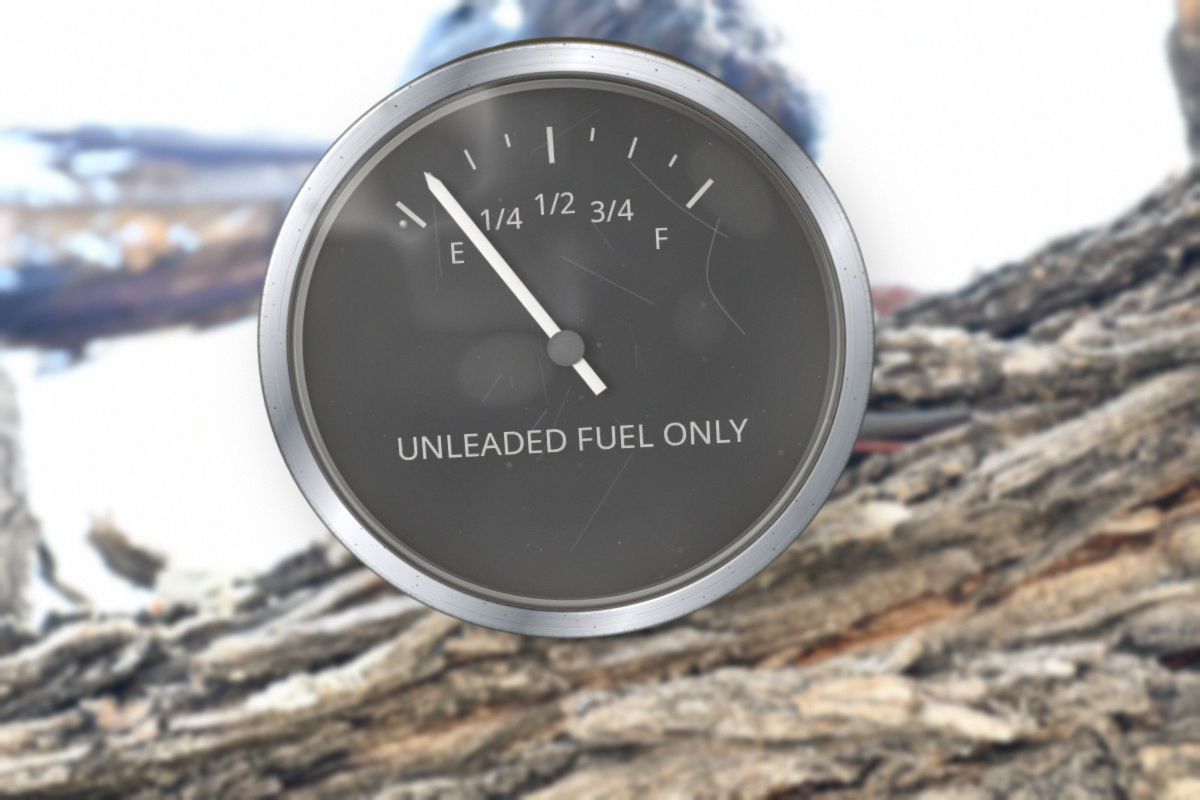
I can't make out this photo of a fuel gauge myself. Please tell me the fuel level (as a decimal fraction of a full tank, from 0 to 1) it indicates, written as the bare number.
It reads 0.125
